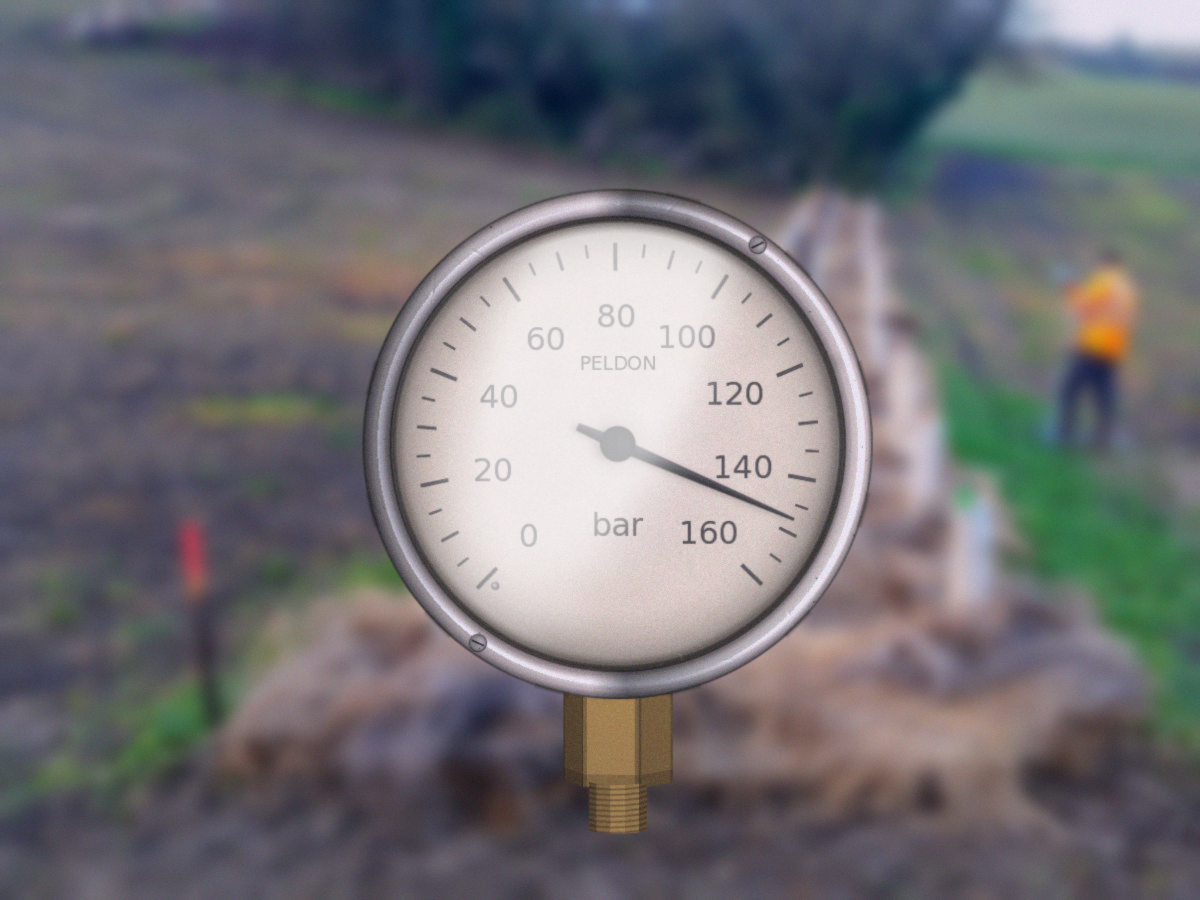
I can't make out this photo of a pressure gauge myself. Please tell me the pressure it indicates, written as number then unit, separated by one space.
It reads 147.5 bar
